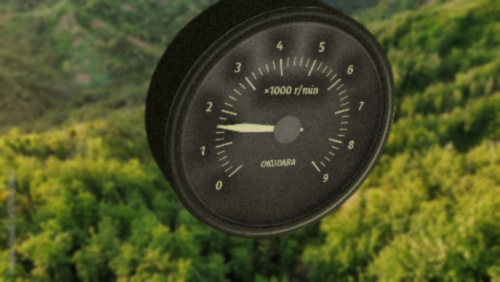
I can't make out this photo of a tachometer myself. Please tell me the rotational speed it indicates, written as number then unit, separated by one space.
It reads 1600 rpm
